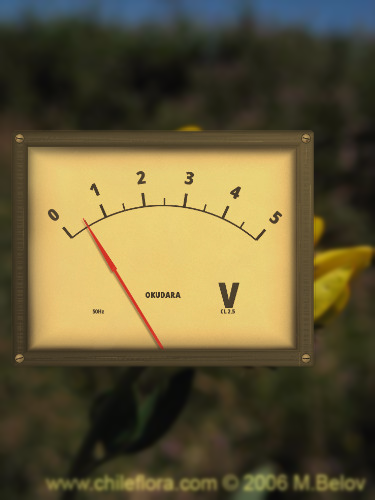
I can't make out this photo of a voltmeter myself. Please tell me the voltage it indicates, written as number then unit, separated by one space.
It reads 0.5 V
